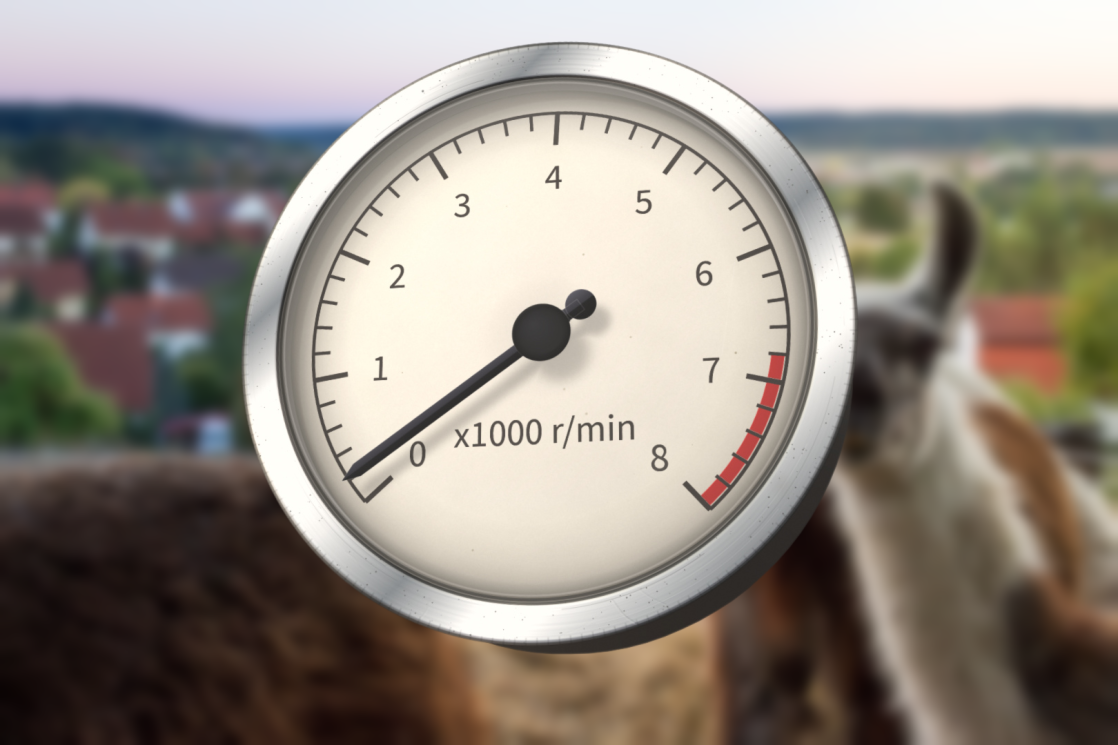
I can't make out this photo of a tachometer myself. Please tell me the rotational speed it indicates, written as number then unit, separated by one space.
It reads 200 rpm
